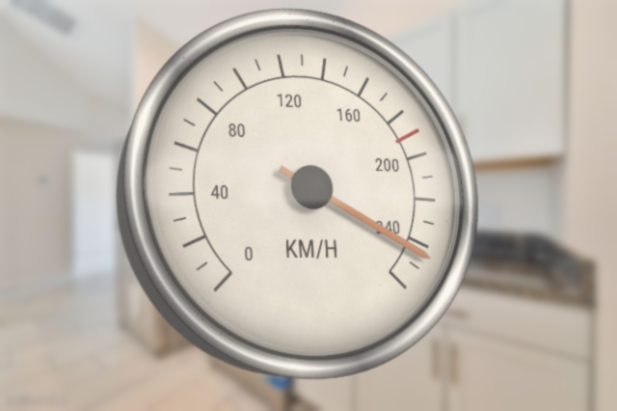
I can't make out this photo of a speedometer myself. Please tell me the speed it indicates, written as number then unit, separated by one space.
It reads 245 km/h
